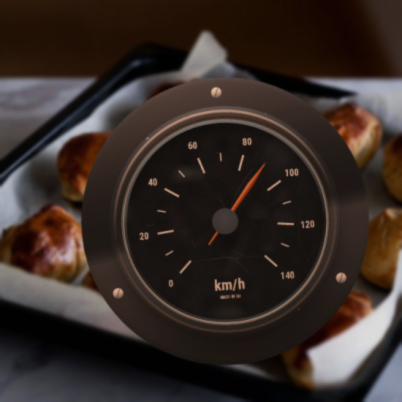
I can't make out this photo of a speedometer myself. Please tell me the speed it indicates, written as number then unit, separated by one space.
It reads 90 km/h
